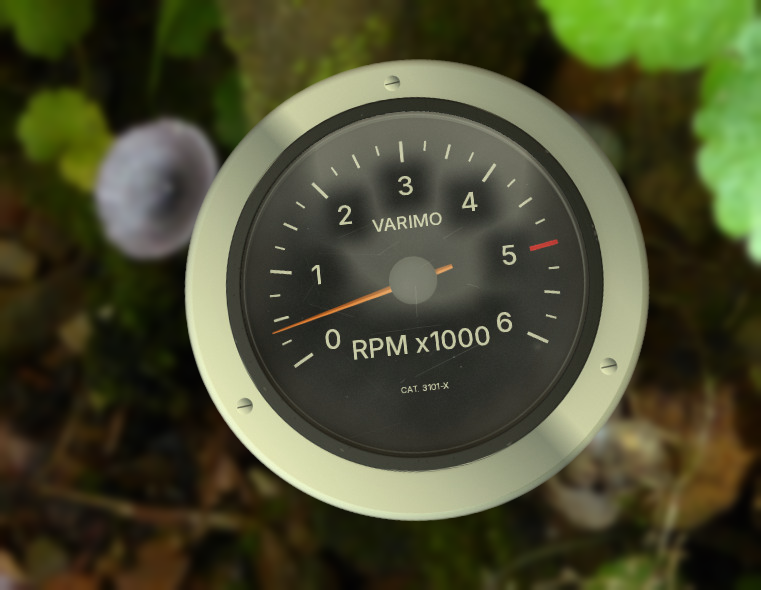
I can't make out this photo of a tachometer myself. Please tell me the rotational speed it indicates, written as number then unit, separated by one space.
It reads 375 rpm
